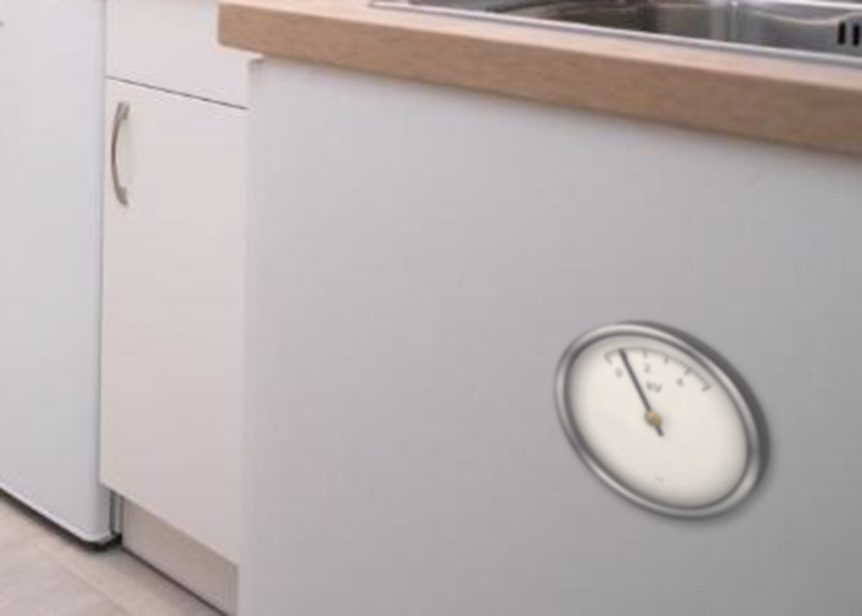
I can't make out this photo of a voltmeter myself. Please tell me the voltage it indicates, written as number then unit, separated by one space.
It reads 1 kV
